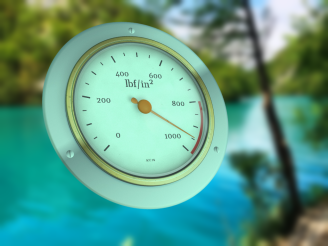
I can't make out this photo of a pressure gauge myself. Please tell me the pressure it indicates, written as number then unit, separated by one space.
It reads 950 psi
